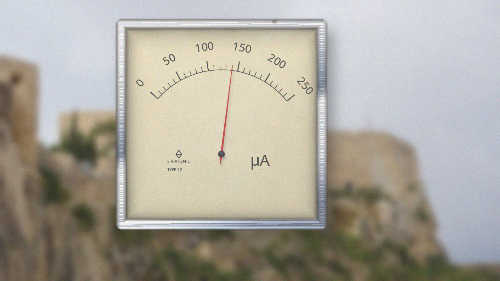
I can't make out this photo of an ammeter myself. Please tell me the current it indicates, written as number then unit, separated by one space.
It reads 140 µA
